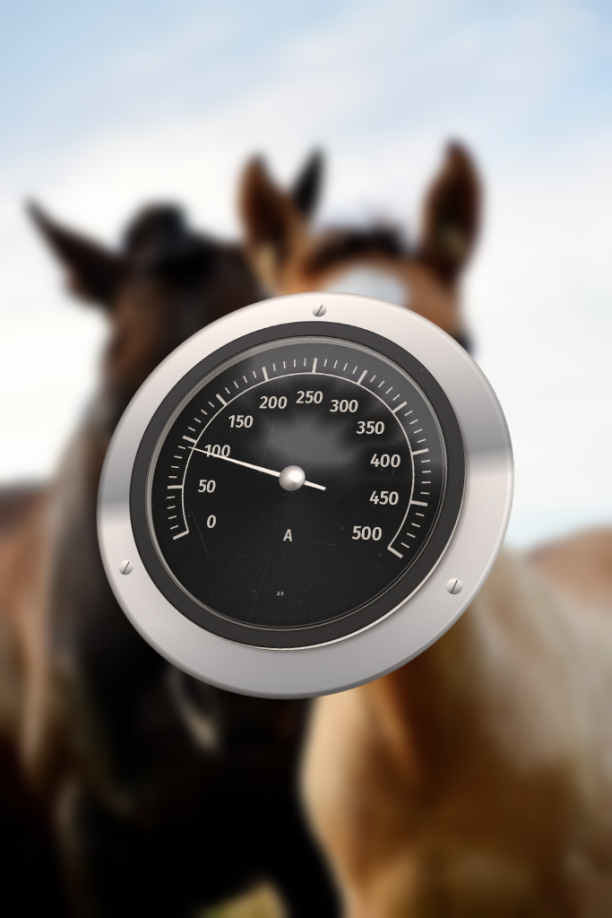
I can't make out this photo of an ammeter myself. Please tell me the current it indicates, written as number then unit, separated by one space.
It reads 90 A
